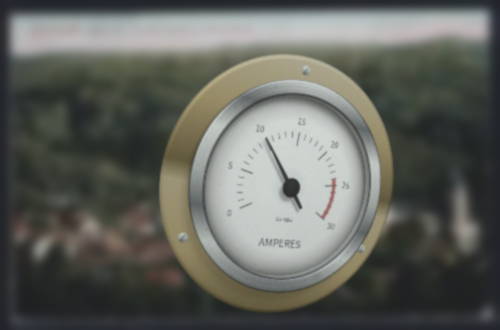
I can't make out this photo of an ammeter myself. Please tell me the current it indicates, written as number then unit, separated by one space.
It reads 10 A
